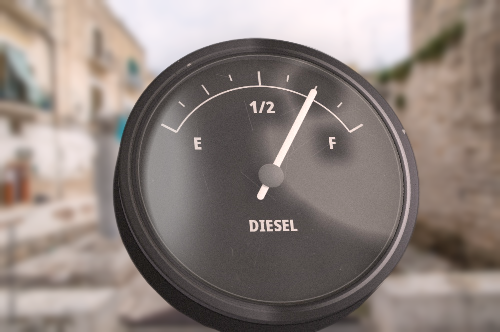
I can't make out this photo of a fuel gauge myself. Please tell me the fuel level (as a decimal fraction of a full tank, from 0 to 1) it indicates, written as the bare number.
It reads 0.75
